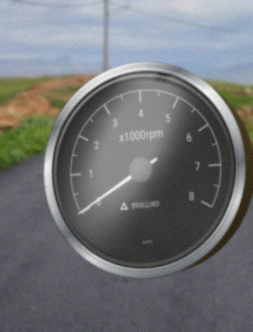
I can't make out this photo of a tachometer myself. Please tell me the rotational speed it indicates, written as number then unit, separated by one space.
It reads 0 rpm
